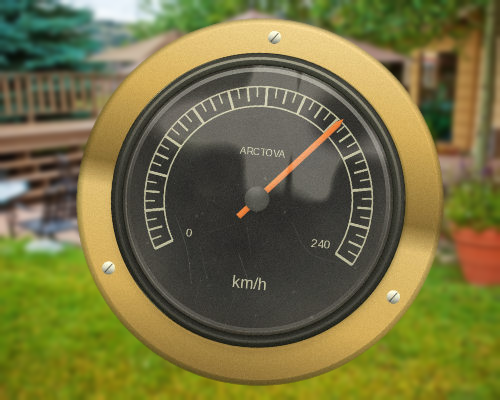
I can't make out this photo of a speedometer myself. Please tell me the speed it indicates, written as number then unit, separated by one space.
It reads 162.5 km/h
